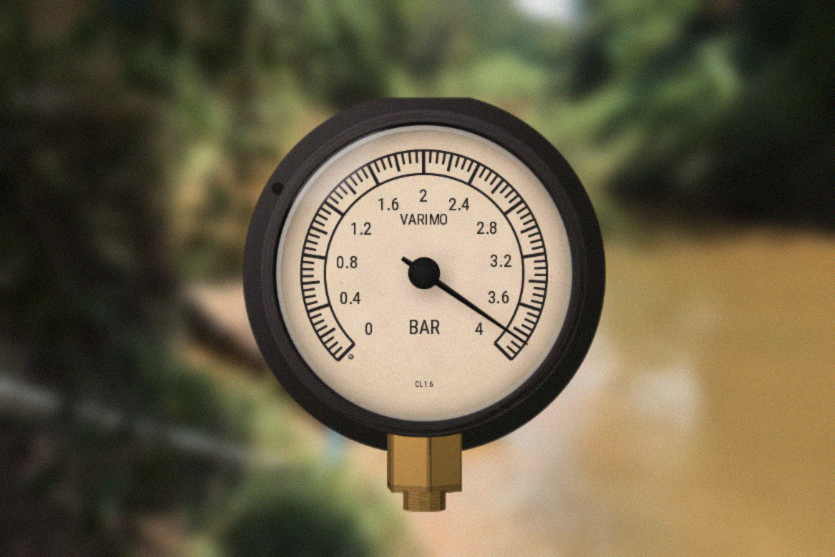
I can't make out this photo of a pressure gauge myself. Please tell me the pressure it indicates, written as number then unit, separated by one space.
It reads 3.85 bar
